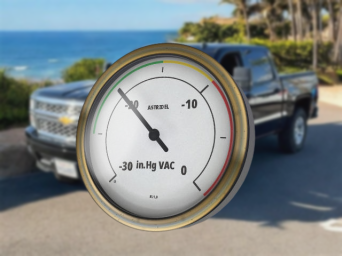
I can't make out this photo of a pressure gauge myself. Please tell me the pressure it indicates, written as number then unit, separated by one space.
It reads -20 inHg
